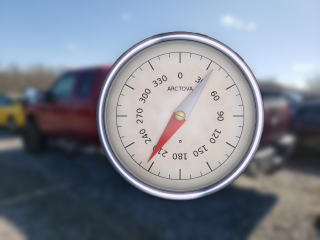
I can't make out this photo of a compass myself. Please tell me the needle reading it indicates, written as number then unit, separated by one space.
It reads 215 °
